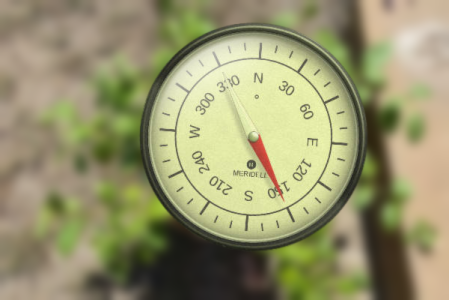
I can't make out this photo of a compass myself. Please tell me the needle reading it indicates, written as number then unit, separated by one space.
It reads 150 °
